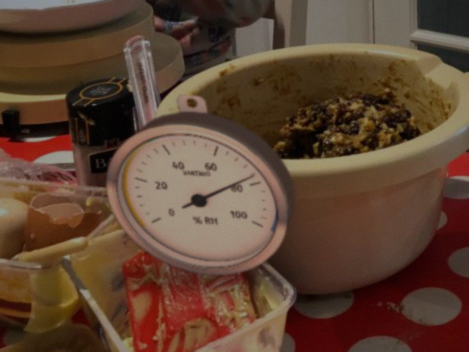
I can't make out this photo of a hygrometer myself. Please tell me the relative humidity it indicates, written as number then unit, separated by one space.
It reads 76 %
